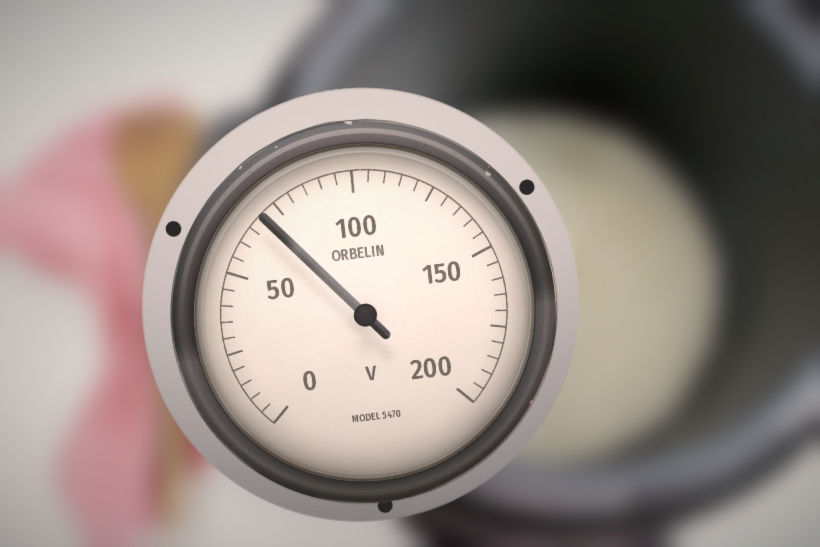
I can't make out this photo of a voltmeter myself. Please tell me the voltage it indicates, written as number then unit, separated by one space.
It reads 70 V
